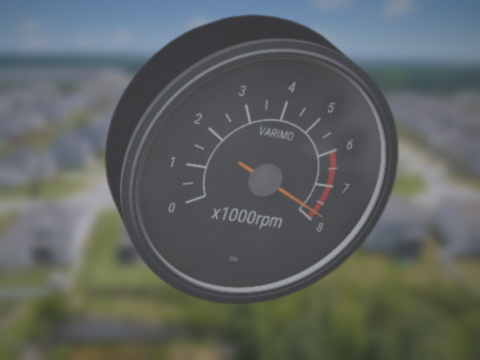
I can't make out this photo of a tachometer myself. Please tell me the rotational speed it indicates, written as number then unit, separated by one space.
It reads 7750 rpm
